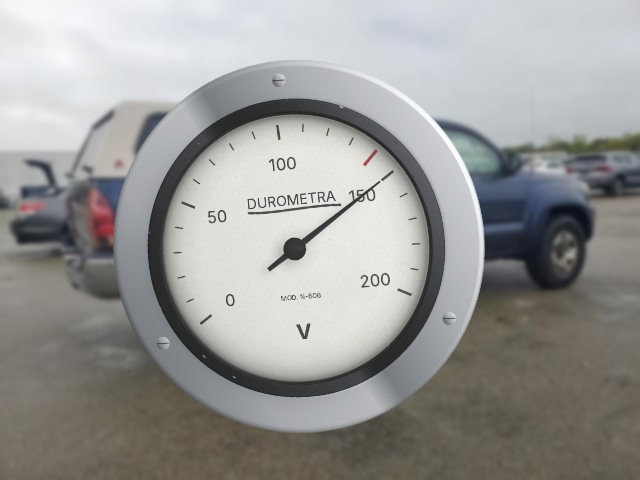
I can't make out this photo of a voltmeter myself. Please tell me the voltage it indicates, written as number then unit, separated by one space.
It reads 150 V
